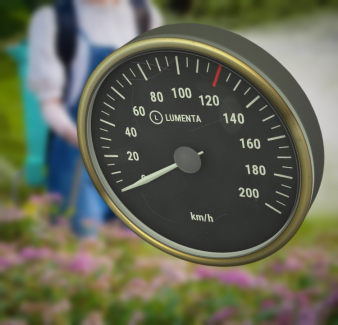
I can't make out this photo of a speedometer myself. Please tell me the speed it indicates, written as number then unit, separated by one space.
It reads 0 km/h
